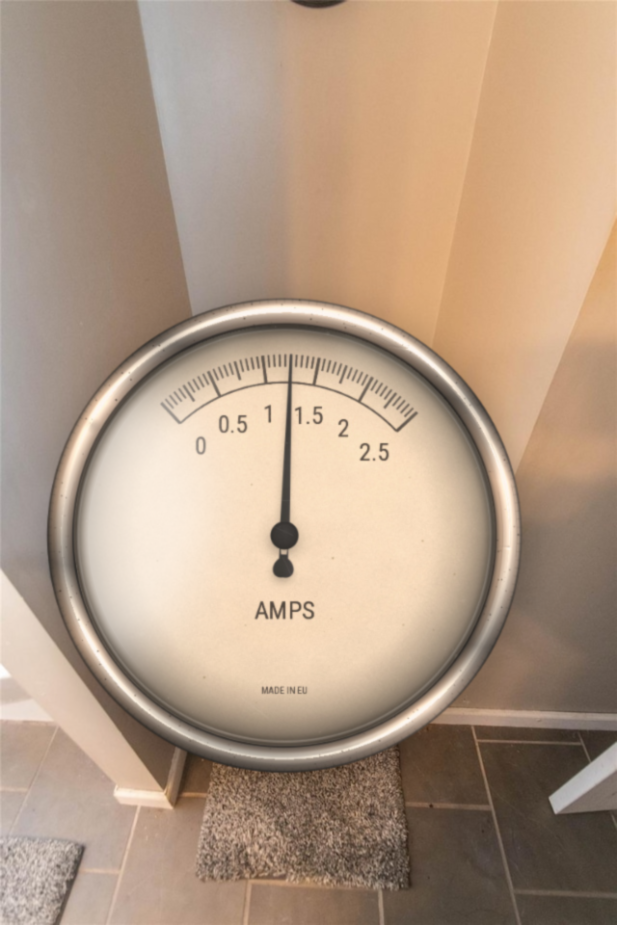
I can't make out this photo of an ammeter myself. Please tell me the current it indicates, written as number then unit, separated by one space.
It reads 1.25 A
